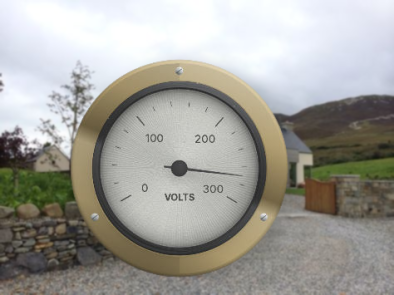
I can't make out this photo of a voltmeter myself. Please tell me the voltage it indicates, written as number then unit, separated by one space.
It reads 270 V
